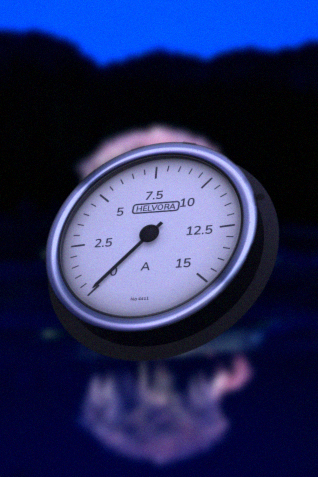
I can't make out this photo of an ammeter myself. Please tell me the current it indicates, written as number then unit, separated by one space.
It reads 0 A
